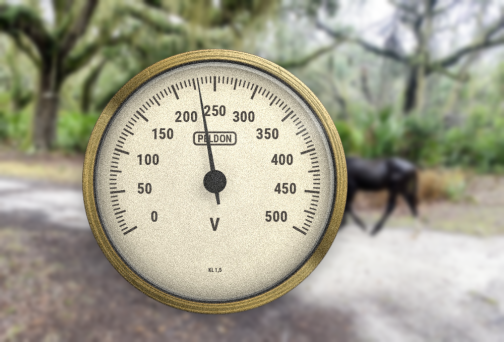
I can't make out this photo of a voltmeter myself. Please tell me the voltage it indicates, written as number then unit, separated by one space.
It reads 230 V
